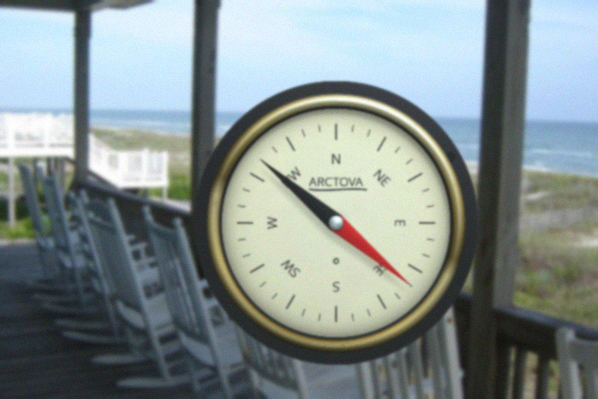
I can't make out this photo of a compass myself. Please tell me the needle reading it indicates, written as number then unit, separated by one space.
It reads 130 °
